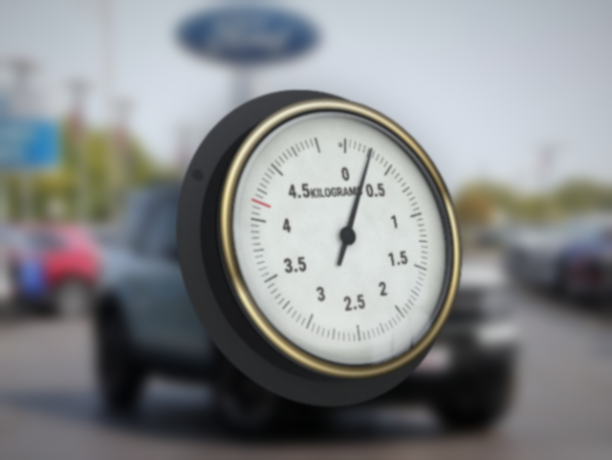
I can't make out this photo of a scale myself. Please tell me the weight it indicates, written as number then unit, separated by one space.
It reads 0.25 kg
